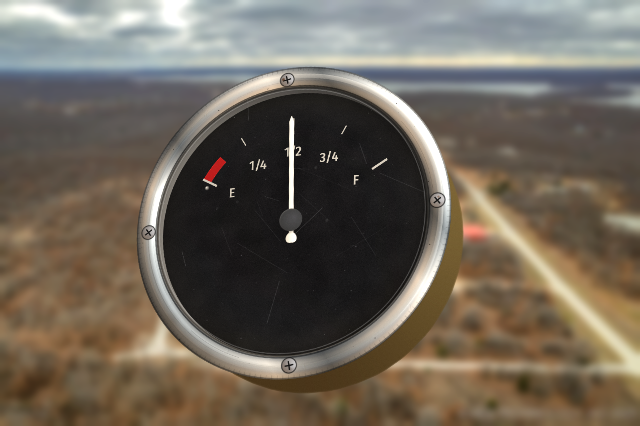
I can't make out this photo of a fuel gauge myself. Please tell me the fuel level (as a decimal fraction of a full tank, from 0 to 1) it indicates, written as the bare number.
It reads 0.5
